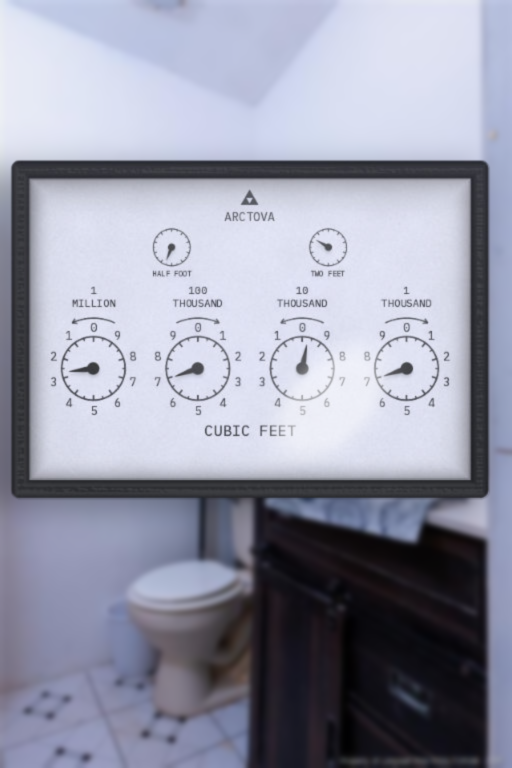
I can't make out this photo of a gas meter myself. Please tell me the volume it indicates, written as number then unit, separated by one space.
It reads 269700 ft³
